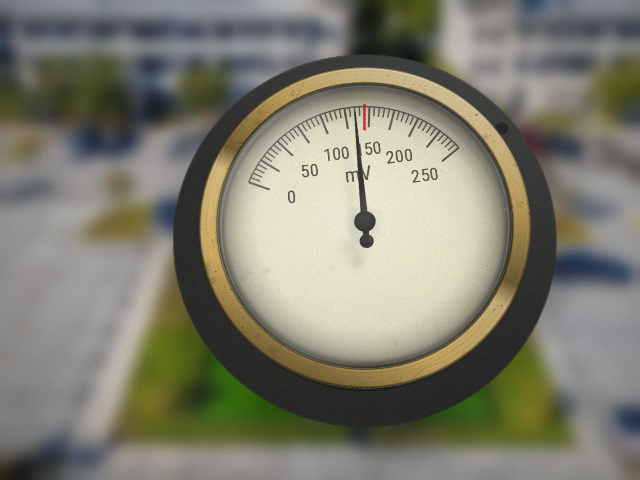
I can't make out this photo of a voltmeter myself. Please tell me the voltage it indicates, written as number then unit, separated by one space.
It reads 135 mV
